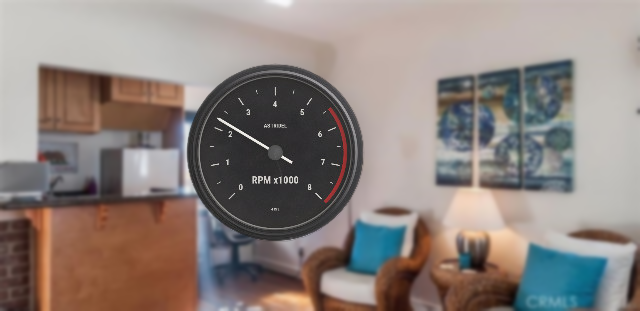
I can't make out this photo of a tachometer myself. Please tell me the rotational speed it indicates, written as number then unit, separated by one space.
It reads 2250 rpm
